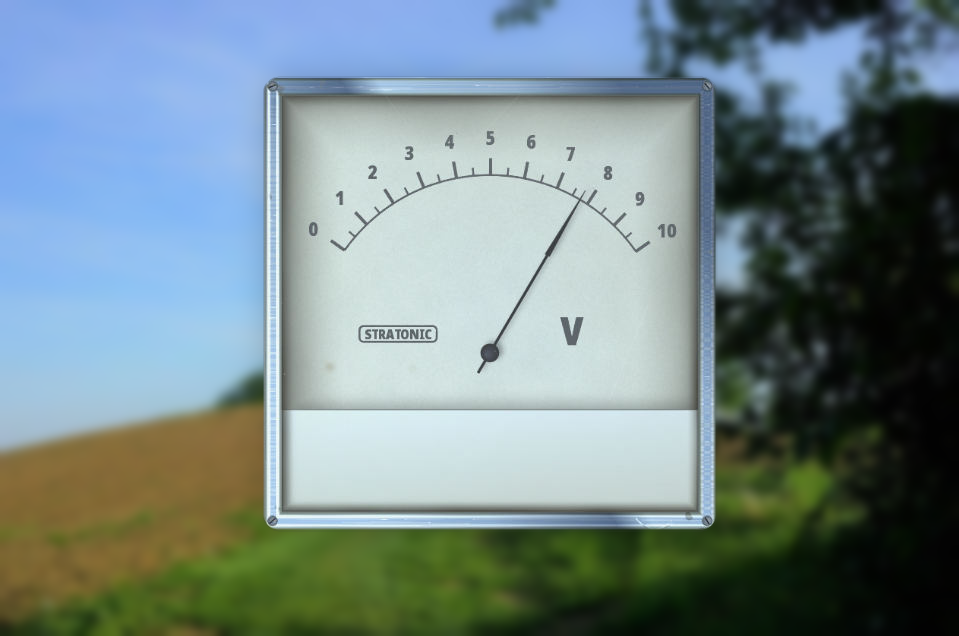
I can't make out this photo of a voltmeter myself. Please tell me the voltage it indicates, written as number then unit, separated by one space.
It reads 7.75 V
